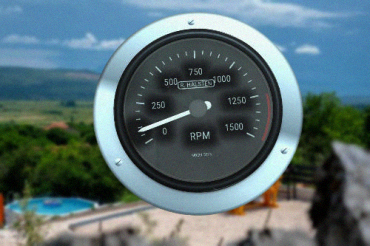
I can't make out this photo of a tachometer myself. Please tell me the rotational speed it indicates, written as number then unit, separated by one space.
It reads 75 rpm
